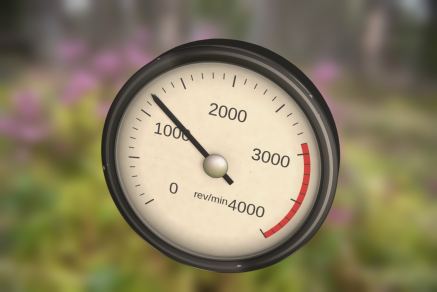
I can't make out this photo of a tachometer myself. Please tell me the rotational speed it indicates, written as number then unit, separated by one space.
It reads 1200 rpm
